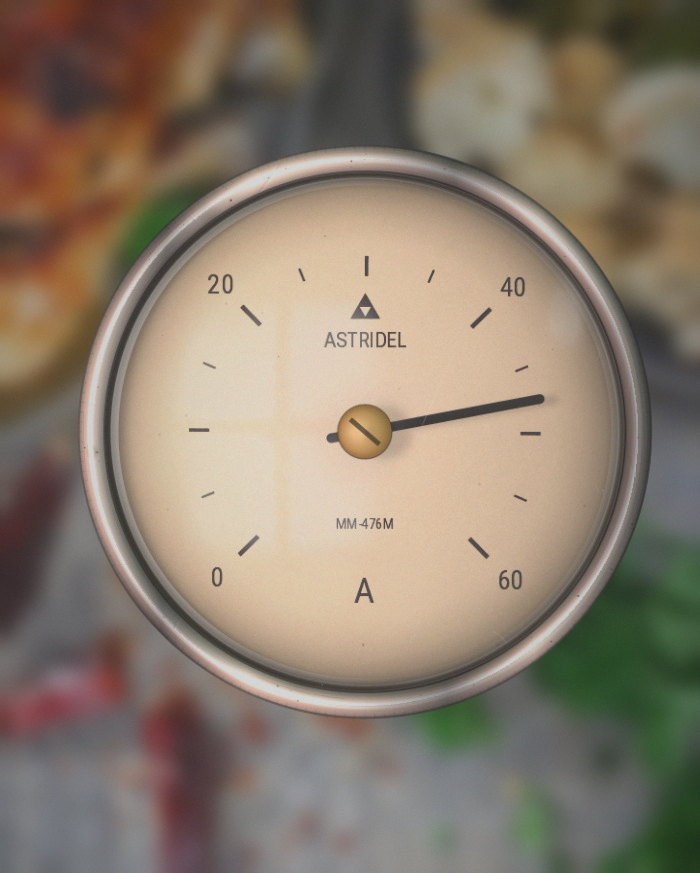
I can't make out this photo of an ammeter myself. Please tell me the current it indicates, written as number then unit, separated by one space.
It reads 47.5 A
